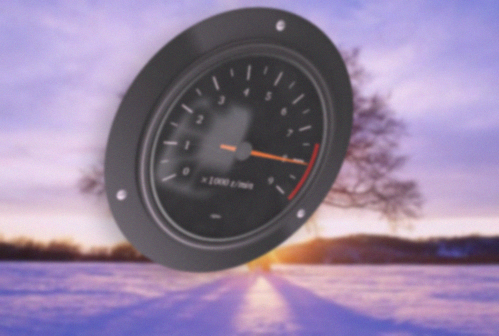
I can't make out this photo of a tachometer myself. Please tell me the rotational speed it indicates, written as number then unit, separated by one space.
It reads 8000 rpm
